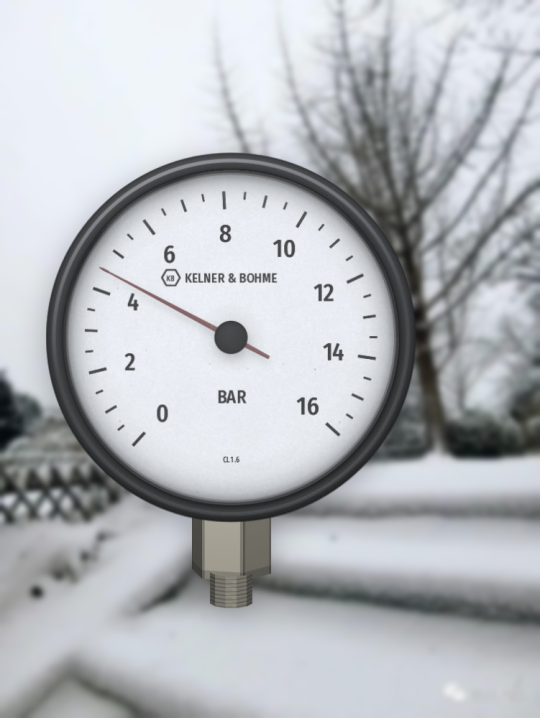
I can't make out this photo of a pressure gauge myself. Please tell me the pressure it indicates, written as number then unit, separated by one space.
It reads 4.5 bar
